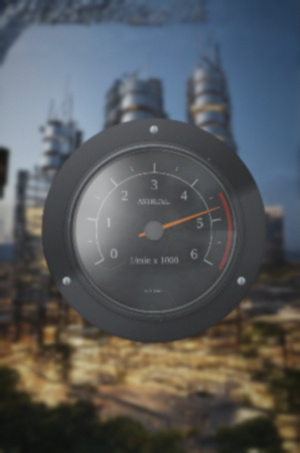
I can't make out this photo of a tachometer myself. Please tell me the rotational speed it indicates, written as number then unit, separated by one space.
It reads 4750 rpm
